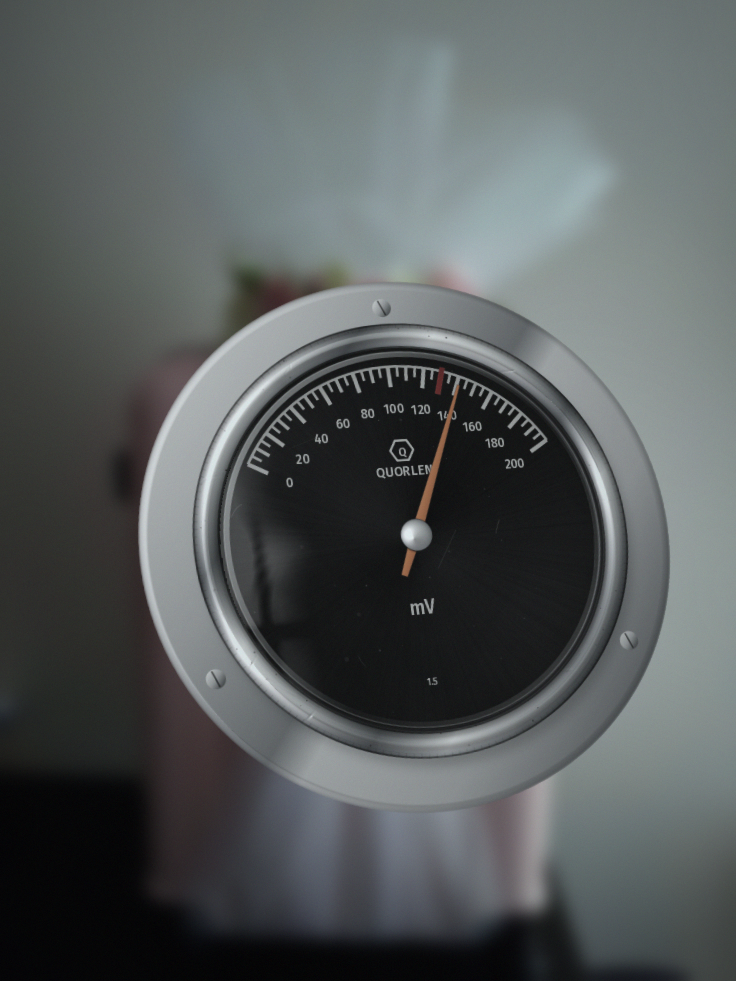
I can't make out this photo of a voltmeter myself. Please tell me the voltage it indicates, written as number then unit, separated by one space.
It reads 140 mV
